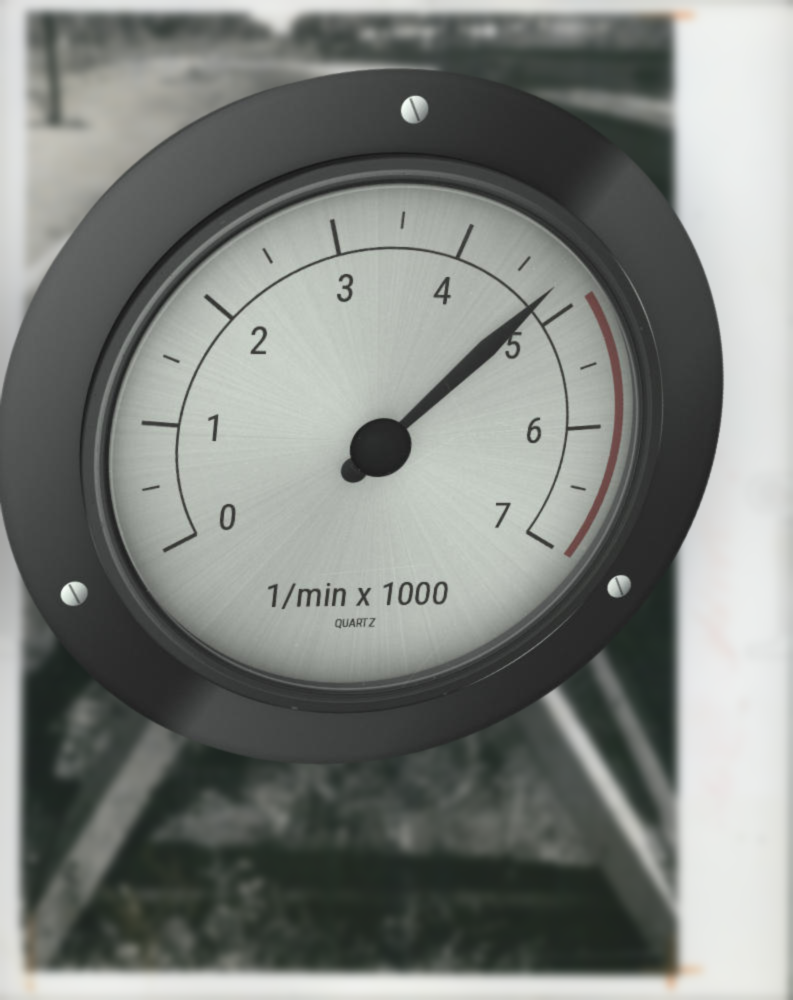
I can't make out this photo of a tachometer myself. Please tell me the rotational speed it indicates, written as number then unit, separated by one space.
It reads 4750 rpm
